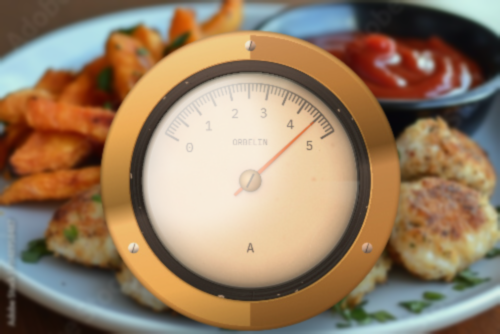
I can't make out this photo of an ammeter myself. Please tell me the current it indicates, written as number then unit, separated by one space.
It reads 4.5 A
